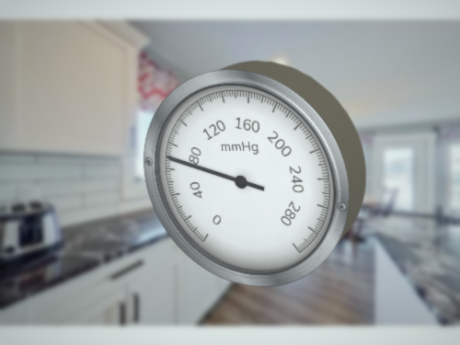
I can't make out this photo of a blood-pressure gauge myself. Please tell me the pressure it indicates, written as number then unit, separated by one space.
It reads 70 mmHg
